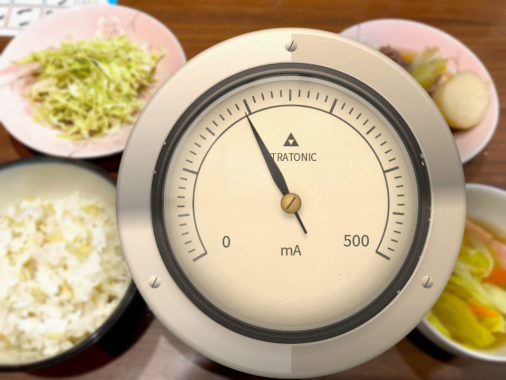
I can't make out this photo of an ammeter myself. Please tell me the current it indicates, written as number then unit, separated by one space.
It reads 195 mA
